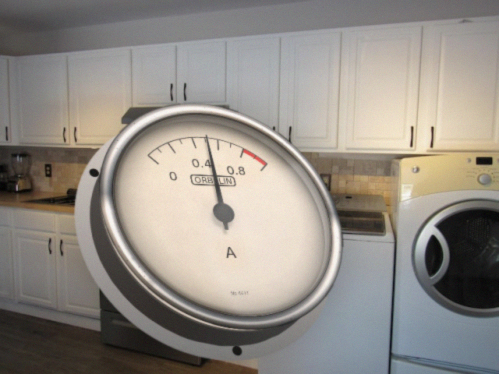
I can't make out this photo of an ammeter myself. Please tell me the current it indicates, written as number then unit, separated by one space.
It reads 0.5 A
